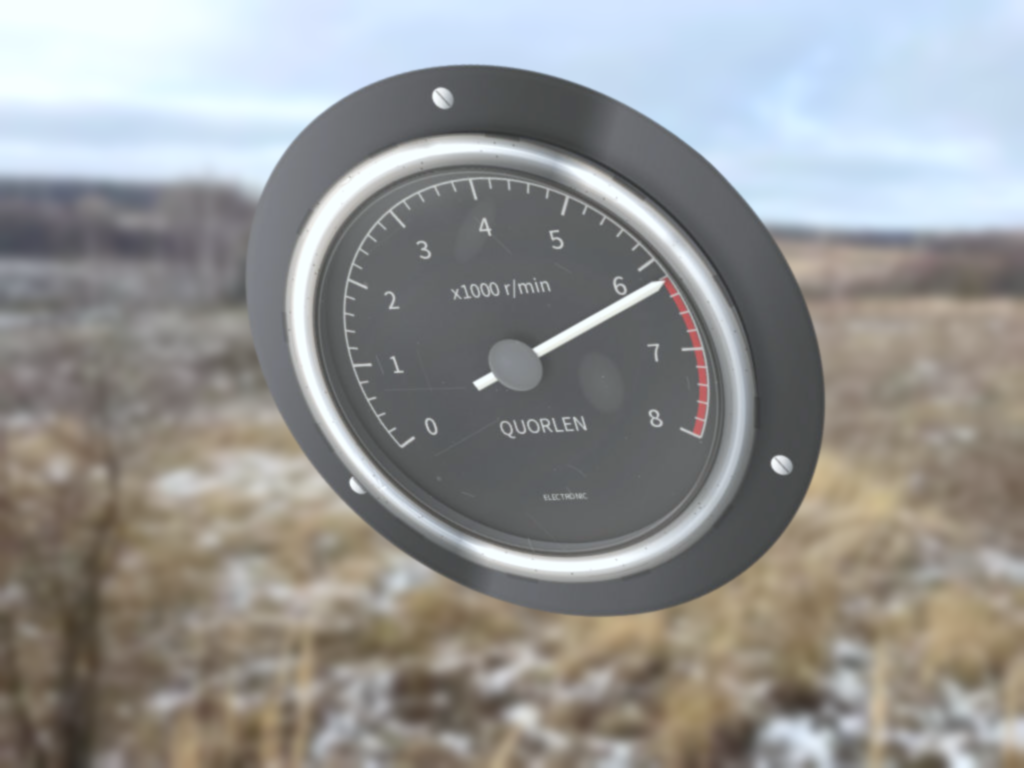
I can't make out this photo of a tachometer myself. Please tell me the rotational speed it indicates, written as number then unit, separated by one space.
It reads 6200 rpm
